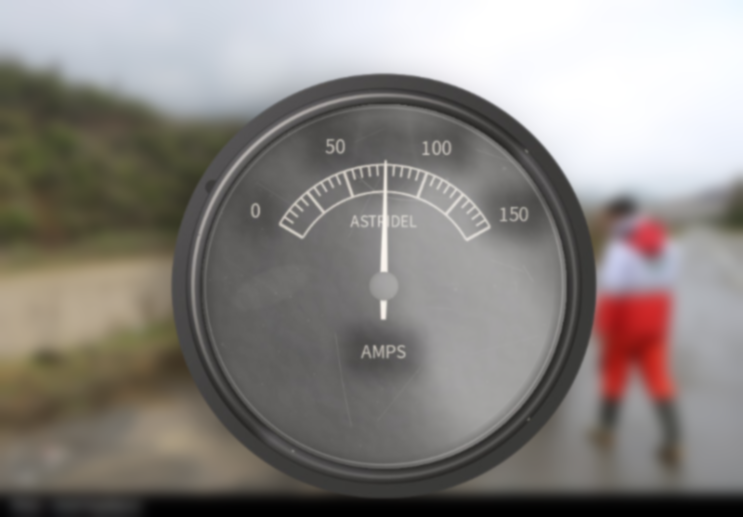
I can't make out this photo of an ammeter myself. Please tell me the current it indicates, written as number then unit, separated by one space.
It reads 75 A
